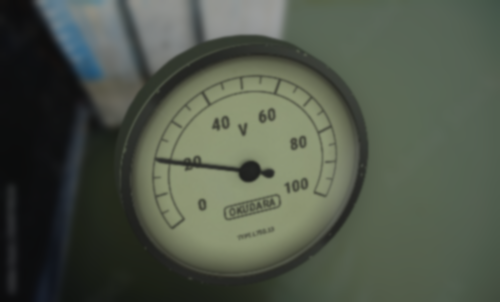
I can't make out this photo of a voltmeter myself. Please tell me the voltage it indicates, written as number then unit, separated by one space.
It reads 20 V
